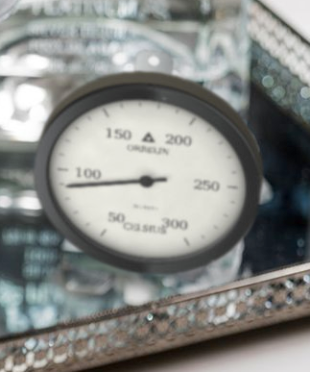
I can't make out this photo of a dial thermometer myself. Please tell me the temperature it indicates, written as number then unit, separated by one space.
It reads 90 °C
